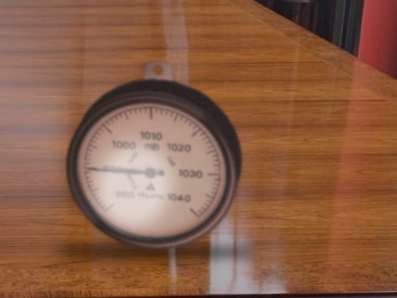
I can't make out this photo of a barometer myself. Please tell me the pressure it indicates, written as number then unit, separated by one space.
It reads 990 mbar
